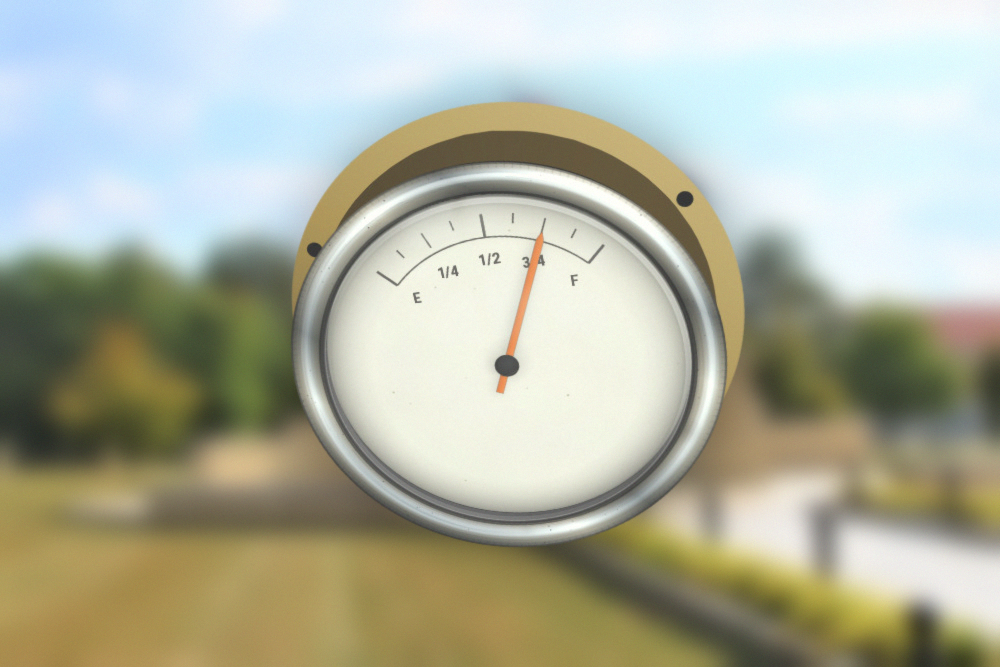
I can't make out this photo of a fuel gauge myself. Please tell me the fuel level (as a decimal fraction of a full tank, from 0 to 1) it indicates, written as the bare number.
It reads 0.75
